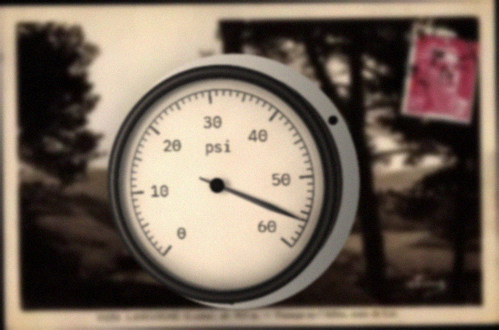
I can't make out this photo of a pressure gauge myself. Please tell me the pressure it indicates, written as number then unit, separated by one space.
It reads 56 psi
